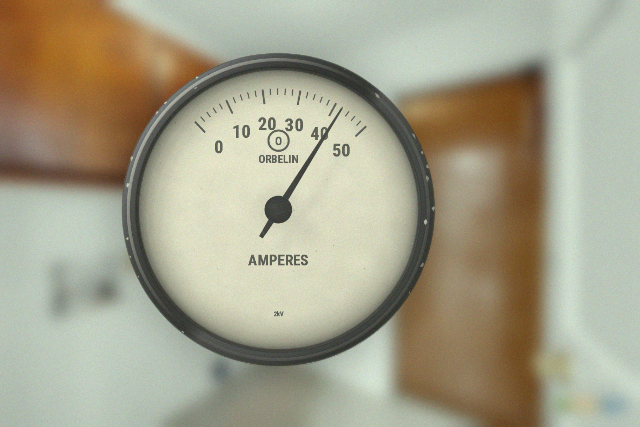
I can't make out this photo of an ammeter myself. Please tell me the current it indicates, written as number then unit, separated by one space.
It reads 42 A
